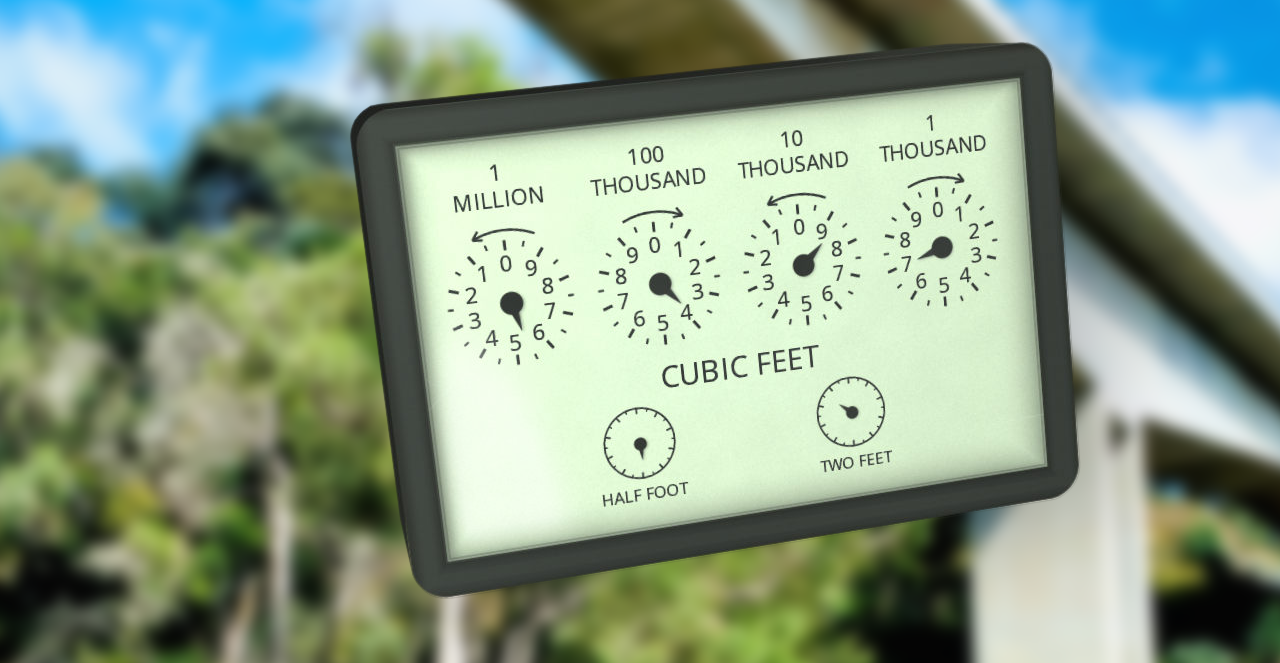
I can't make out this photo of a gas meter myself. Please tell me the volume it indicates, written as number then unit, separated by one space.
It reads 538700 ft³
